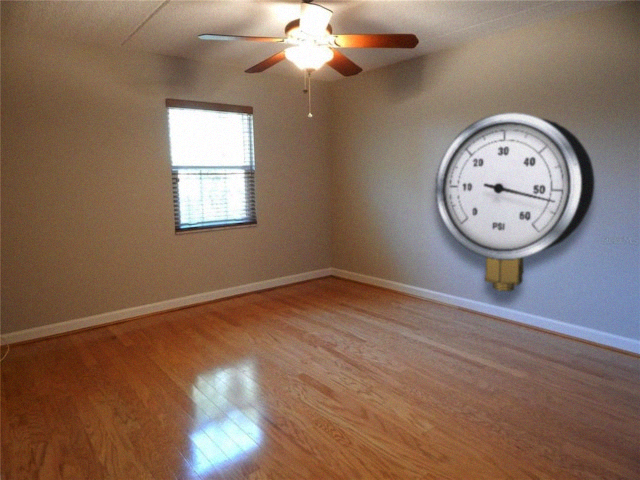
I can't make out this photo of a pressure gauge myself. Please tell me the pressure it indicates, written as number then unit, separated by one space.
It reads 52.5 psi
